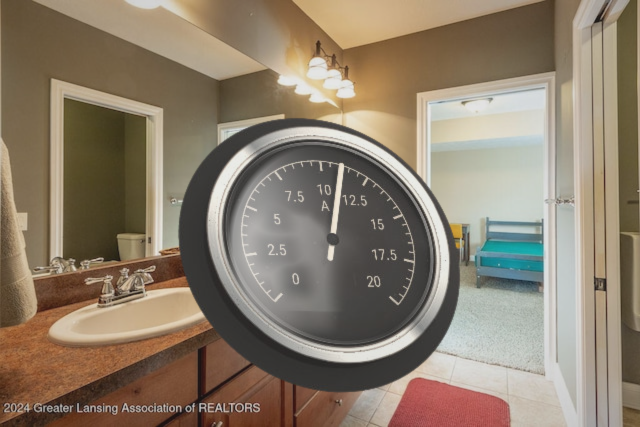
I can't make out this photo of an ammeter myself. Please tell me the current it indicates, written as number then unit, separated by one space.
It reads 11 A
